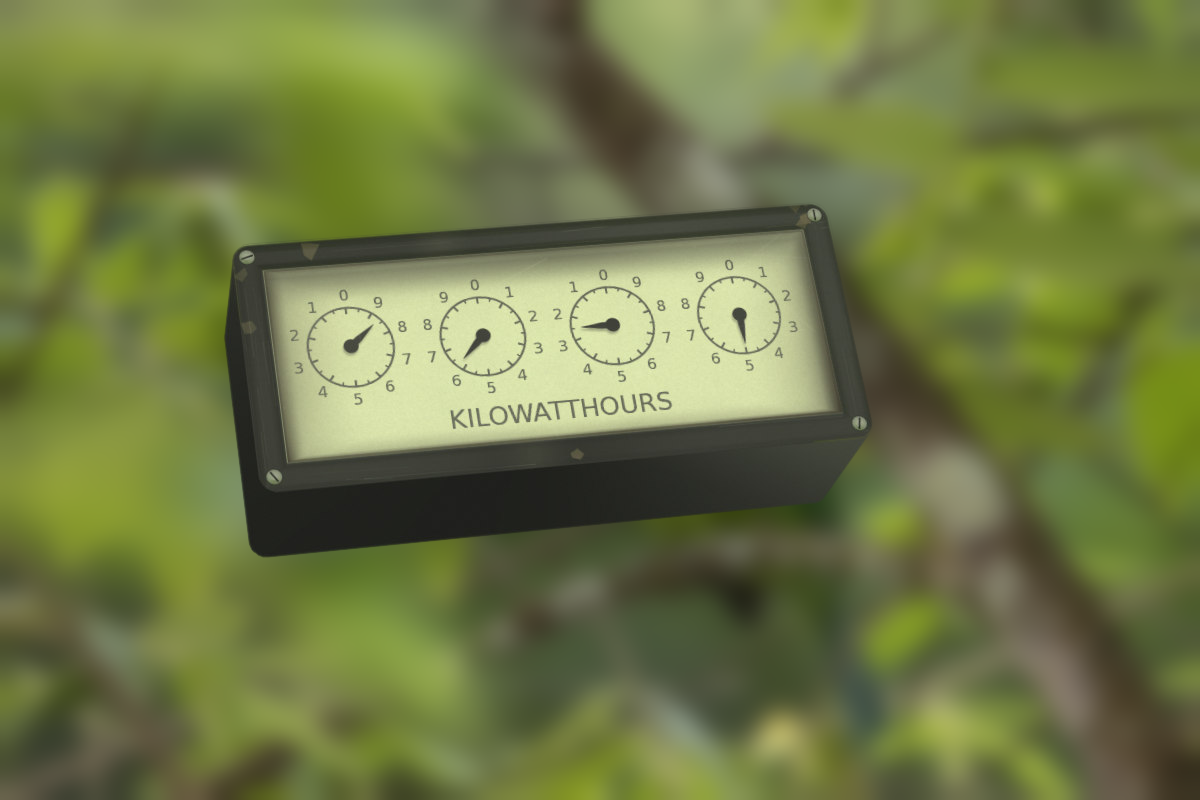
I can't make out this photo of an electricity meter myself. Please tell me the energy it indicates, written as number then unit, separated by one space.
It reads 8625 kWh
